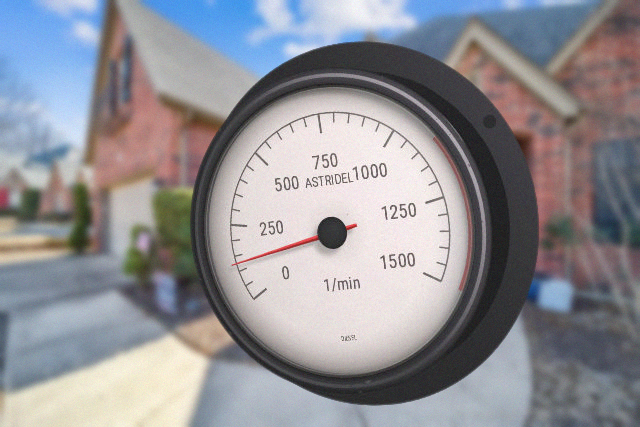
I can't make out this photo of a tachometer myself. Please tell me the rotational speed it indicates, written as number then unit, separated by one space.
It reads 125 rpm
